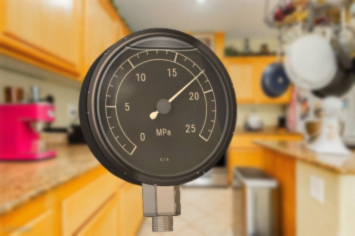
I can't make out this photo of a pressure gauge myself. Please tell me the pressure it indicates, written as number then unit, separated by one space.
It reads 18 MPa
